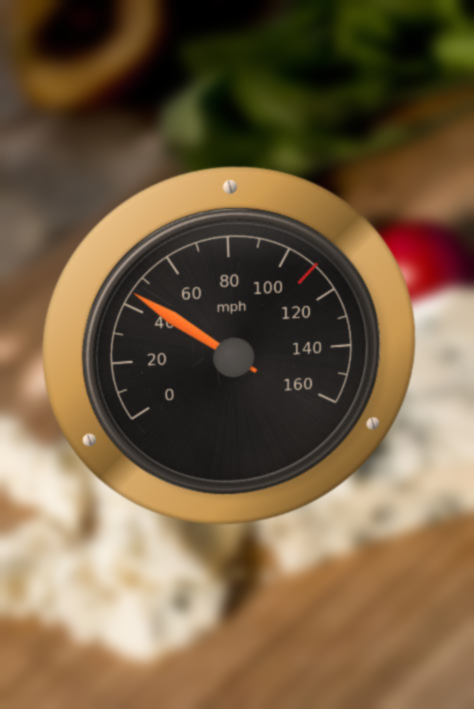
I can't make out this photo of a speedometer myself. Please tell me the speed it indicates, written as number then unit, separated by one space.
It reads 45 mph
